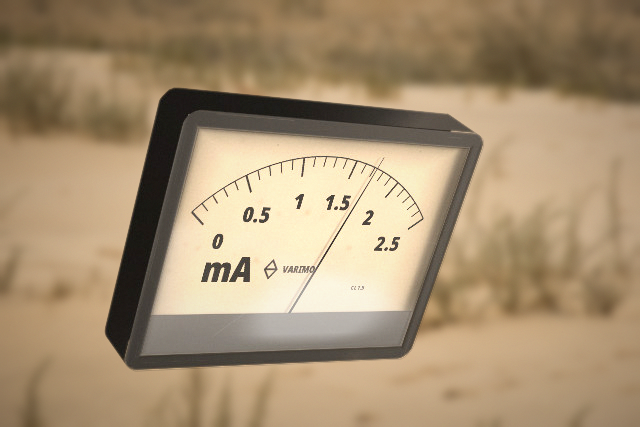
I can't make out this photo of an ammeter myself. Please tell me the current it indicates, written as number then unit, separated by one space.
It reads 1.7 mA
